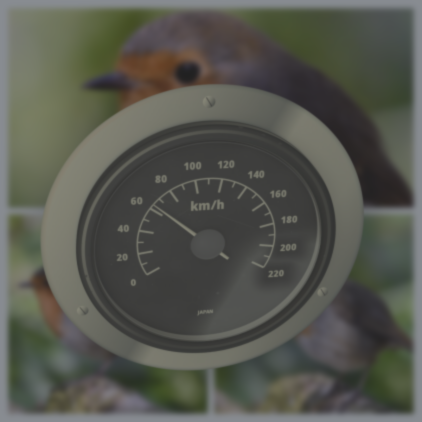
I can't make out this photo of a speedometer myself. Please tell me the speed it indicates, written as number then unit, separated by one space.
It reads 65 km/h
